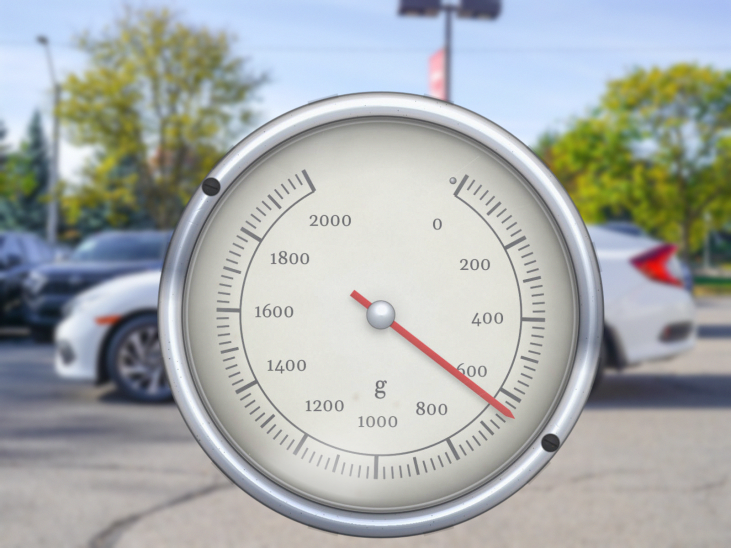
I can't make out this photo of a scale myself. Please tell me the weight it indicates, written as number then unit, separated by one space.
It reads 640 g
